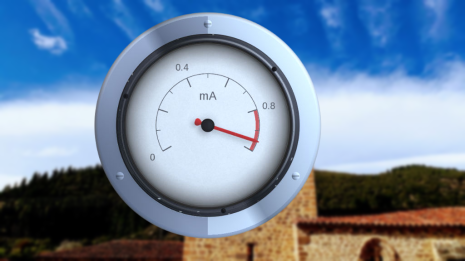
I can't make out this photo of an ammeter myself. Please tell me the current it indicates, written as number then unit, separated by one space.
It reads 0.95 mA
